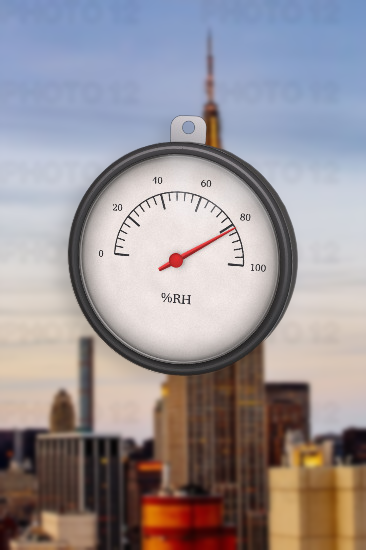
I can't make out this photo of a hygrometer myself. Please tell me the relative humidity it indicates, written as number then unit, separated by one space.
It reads 82 %
